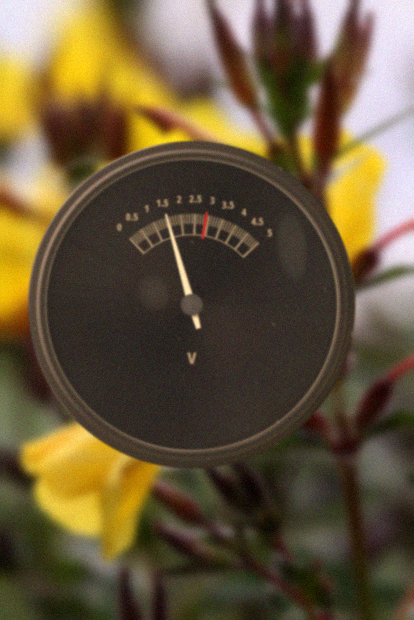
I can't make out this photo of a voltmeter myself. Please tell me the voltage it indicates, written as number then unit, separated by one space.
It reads 1.5 V
